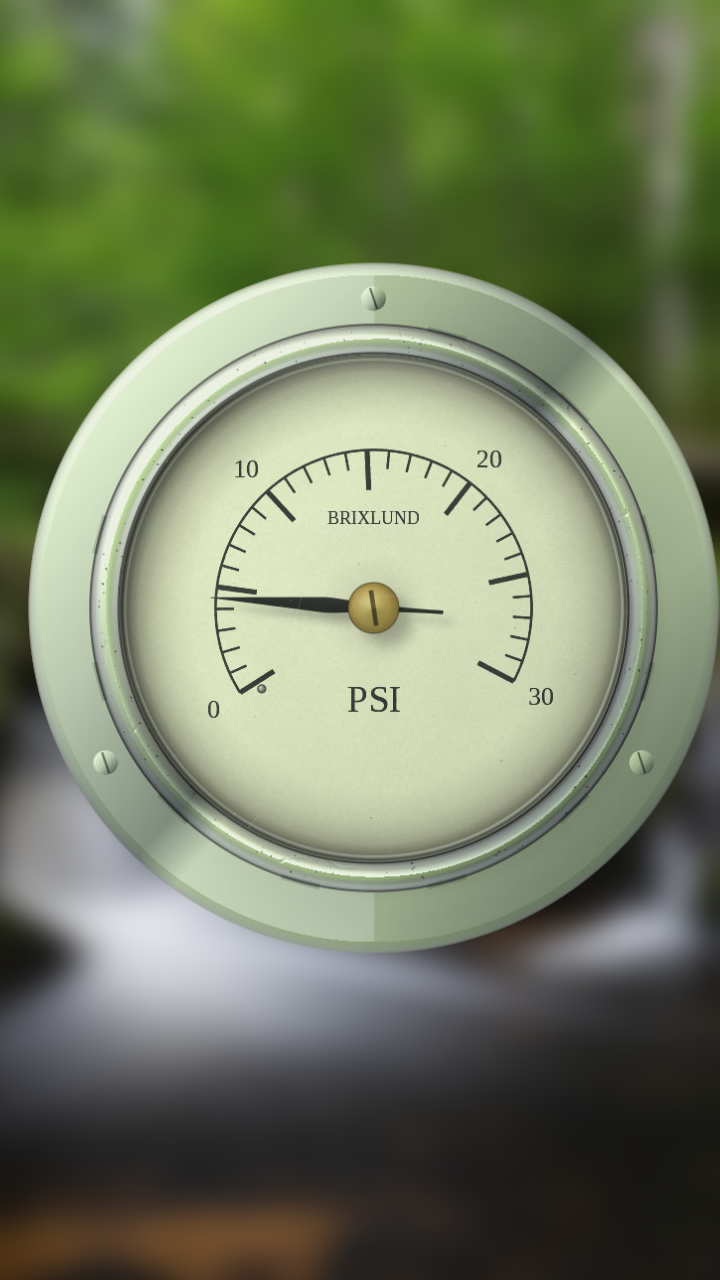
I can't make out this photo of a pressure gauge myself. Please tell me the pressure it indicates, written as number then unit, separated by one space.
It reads 4.5 psi
